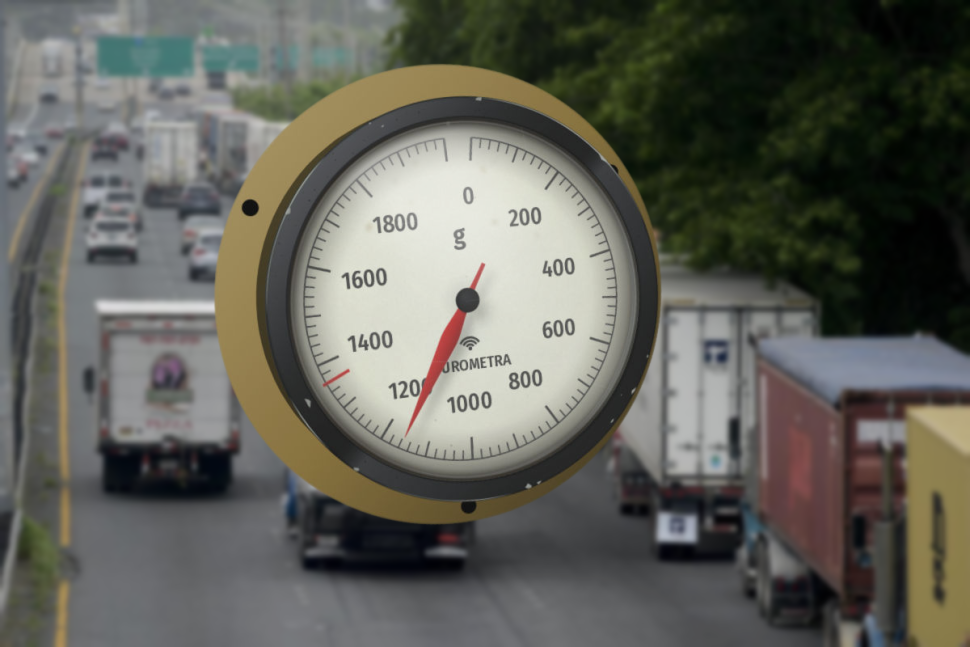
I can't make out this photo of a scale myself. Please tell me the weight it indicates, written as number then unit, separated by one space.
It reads 1160 g
